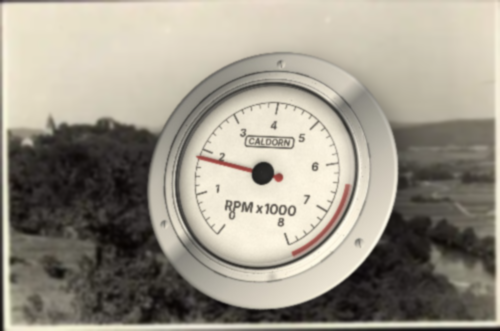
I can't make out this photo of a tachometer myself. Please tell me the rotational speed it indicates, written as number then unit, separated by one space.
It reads 1800 rpm
